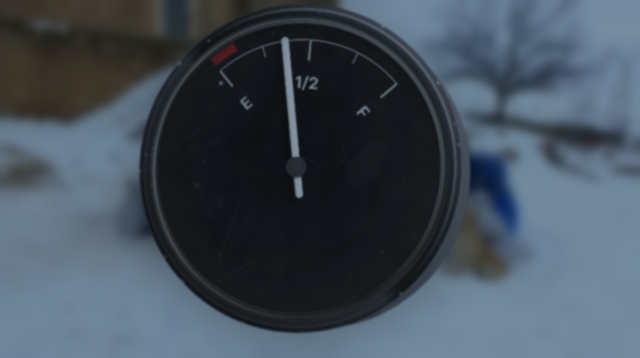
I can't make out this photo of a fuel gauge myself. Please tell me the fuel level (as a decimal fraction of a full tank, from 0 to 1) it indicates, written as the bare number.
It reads 0.375
